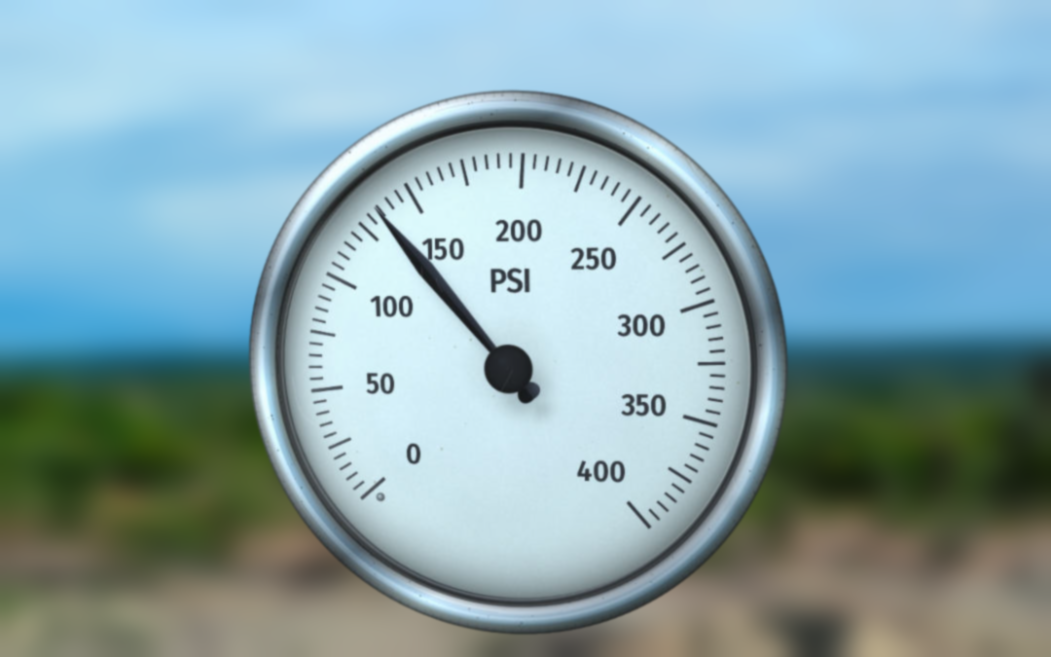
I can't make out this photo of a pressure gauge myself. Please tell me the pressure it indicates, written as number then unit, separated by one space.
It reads 135 psi
